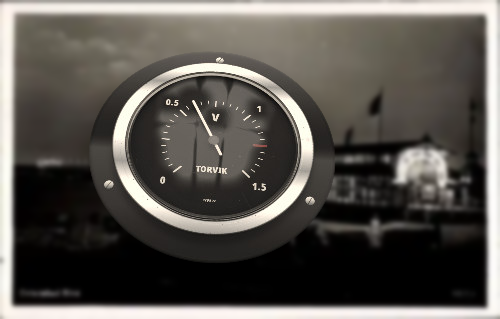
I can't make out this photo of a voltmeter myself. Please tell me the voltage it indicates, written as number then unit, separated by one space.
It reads 0.6 V
